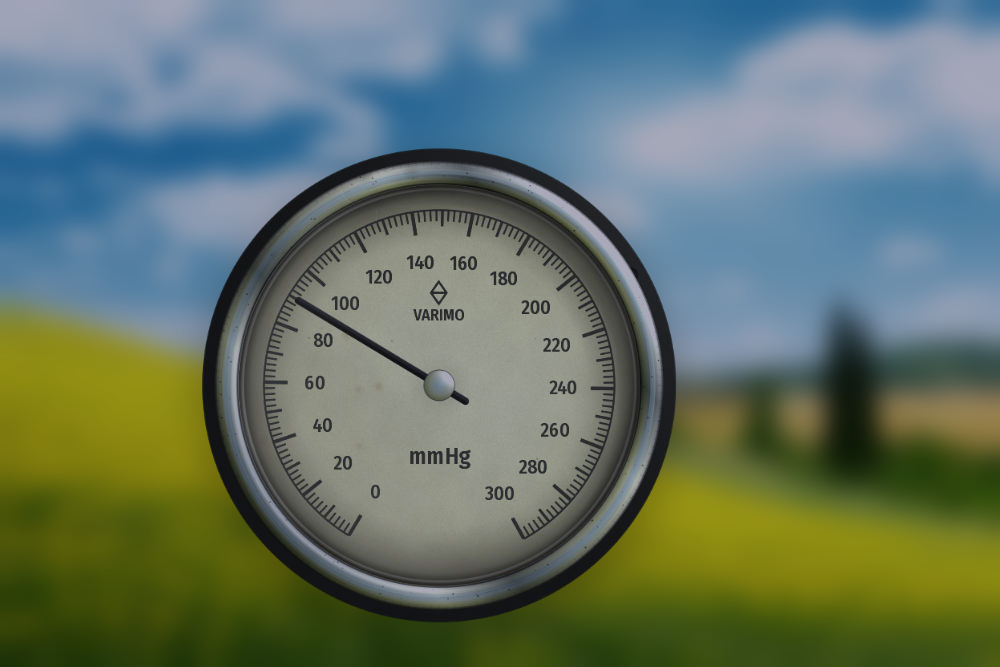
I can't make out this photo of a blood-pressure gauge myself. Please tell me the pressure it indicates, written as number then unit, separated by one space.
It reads 90 mmHg
